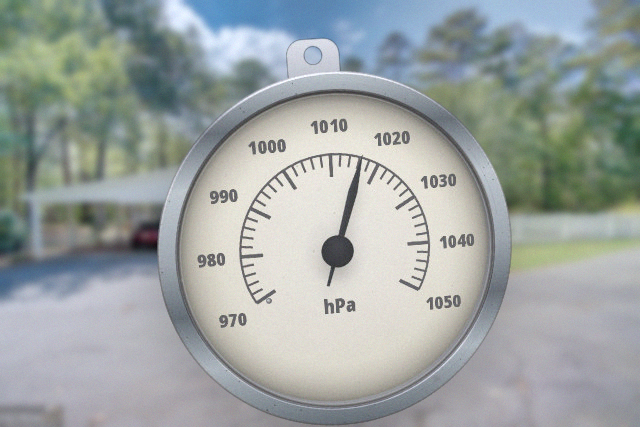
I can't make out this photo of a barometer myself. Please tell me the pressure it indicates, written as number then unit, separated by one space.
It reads 1016 hPa
